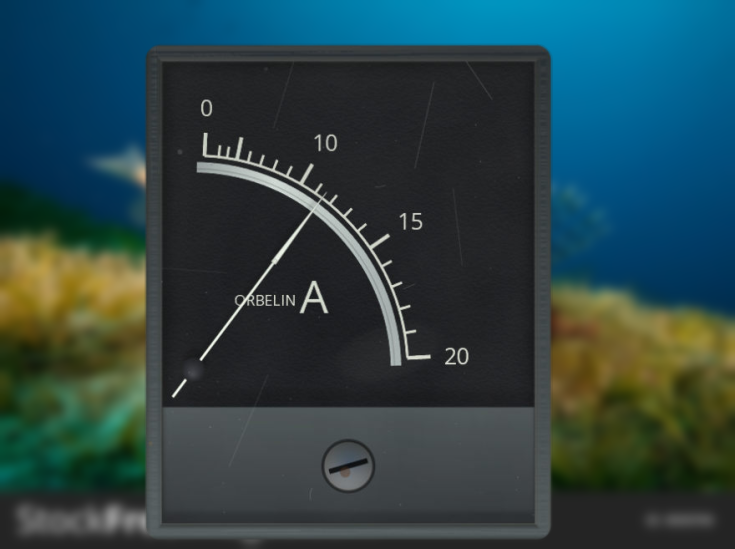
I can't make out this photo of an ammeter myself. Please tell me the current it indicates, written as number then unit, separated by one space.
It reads 11.5 A
